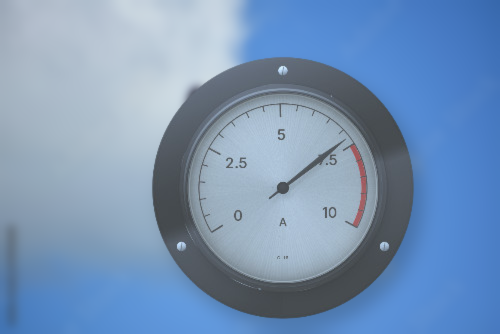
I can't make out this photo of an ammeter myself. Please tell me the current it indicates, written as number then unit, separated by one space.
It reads 7.25 A
